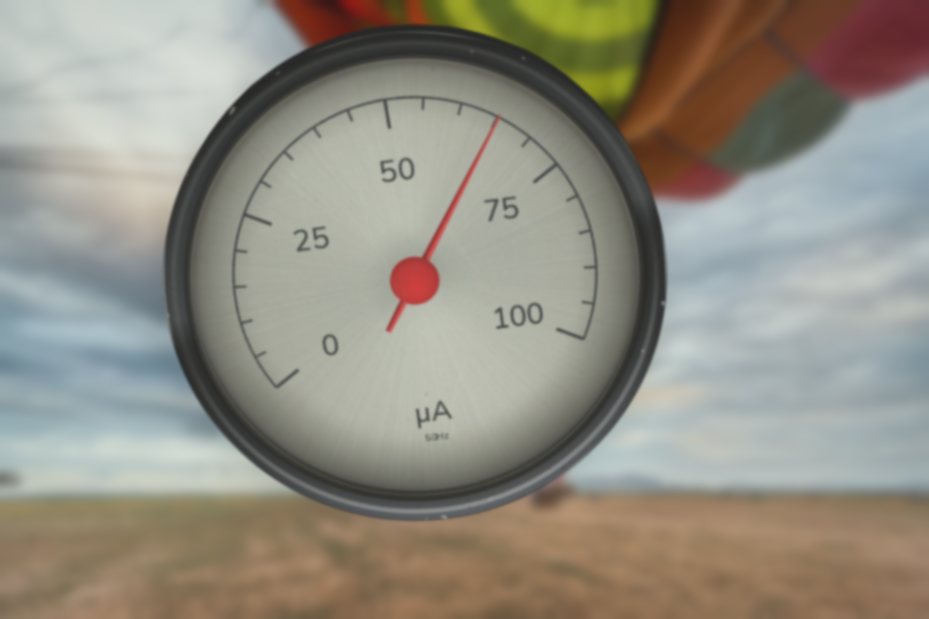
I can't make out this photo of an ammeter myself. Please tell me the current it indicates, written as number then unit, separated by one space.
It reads 65 µA
